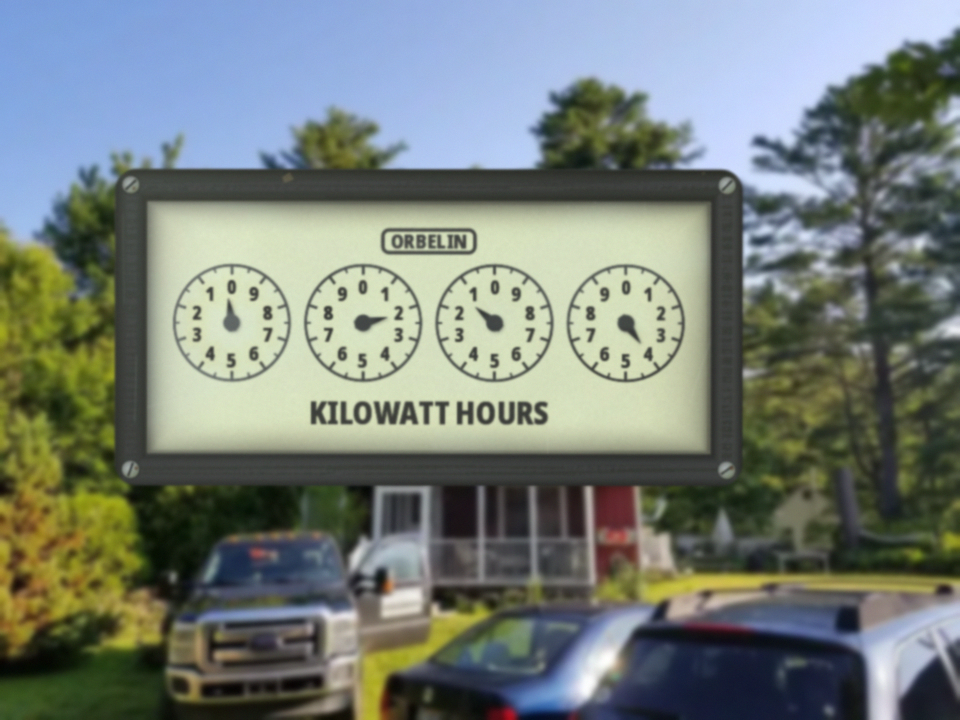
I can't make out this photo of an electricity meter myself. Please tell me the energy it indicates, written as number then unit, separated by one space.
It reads 214 kWh
